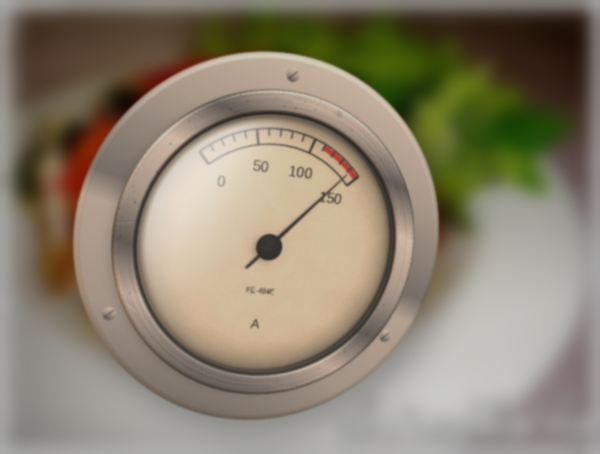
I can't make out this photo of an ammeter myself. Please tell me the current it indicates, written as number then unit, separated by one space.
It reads 140 A
